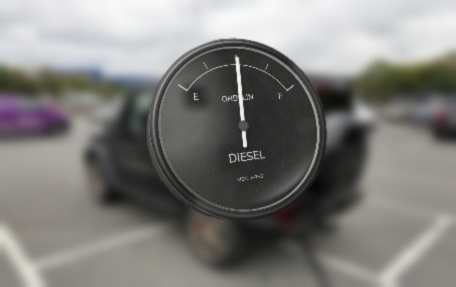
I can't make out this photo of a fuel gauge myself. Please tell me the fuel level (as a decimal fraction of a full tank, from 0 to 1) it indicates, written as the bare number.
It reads 0.5
